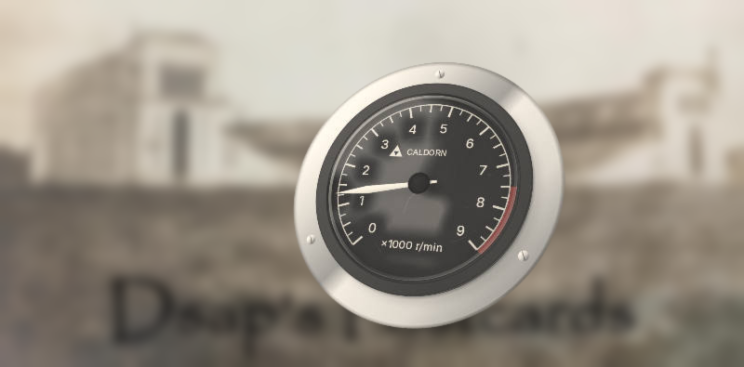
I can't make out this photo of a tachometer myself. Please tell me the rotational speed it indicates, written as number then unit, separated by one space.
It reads 1250 rpm
